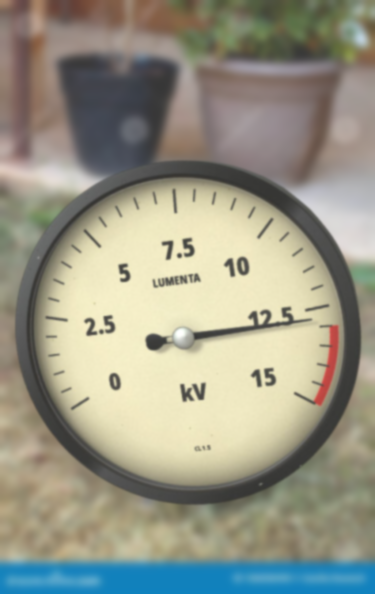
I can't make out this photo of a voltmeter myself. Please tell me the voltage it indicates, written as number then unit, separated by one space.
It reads 12.75 kV
